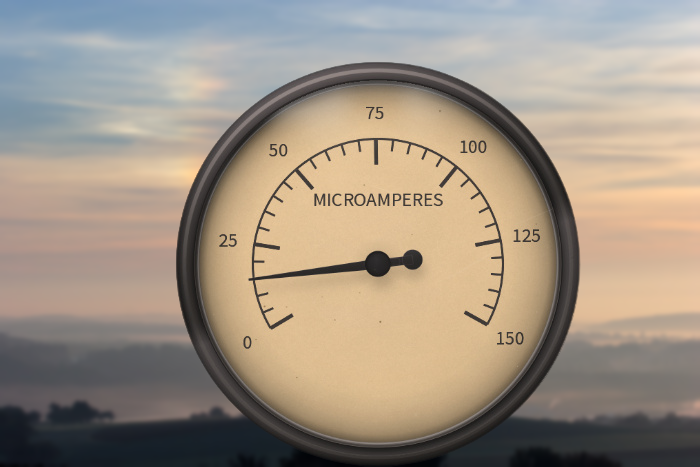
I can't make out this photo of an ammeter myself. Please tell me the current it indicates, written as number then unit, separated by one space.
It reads 15 µA
